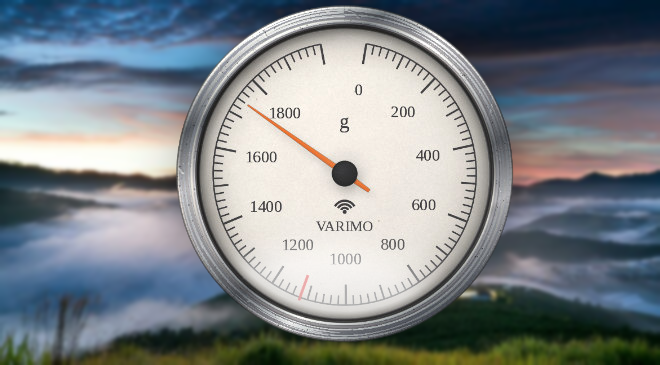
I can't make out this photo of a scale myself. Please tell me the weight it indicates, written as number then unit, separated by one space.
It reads 1740 g
